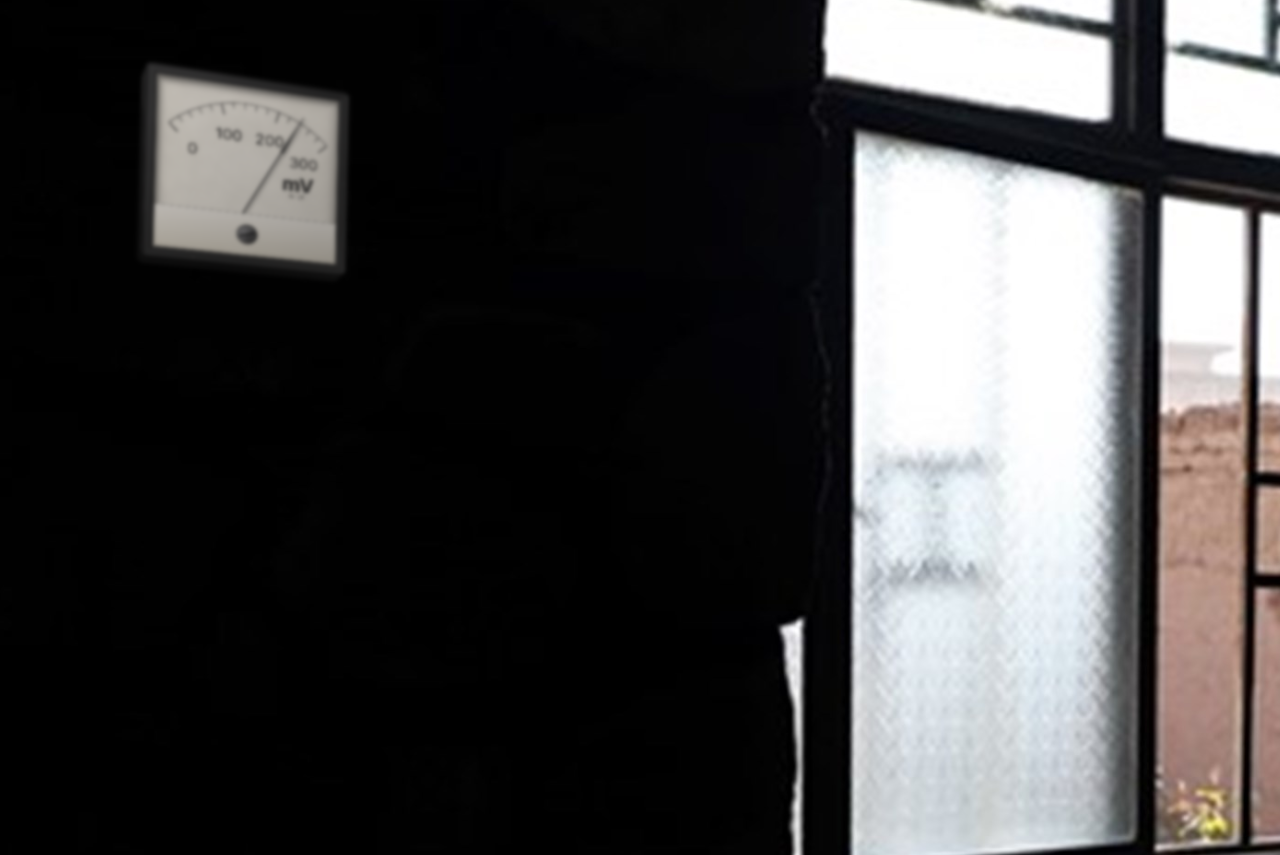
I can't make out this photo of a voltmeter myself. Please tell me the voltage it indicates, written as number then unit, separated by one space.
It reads 240 mV
